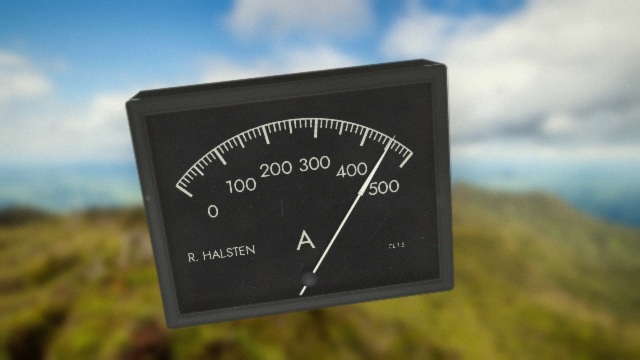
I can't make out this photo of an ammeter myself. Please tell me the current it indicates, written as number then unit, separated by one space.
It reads 450 A
